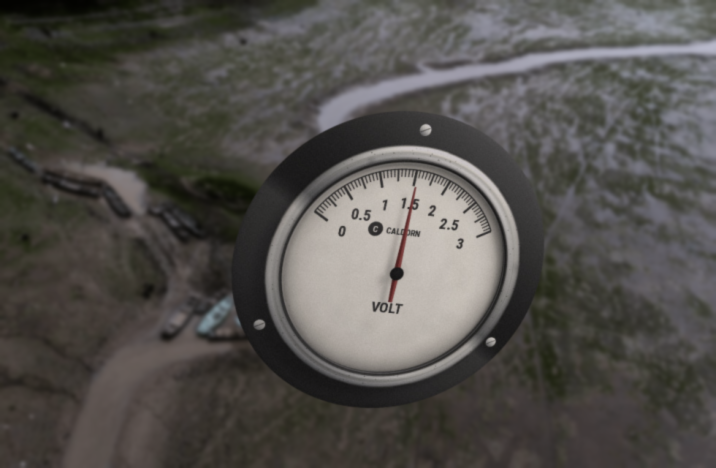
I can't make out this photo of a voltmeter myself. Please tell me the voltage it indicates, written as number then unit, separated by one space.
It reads 1.5 V
